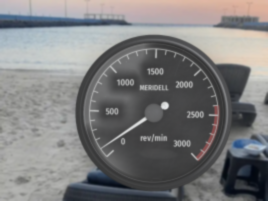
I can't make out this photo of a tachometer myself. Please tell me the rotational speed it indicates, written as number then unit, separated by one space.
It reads 100 rpm
